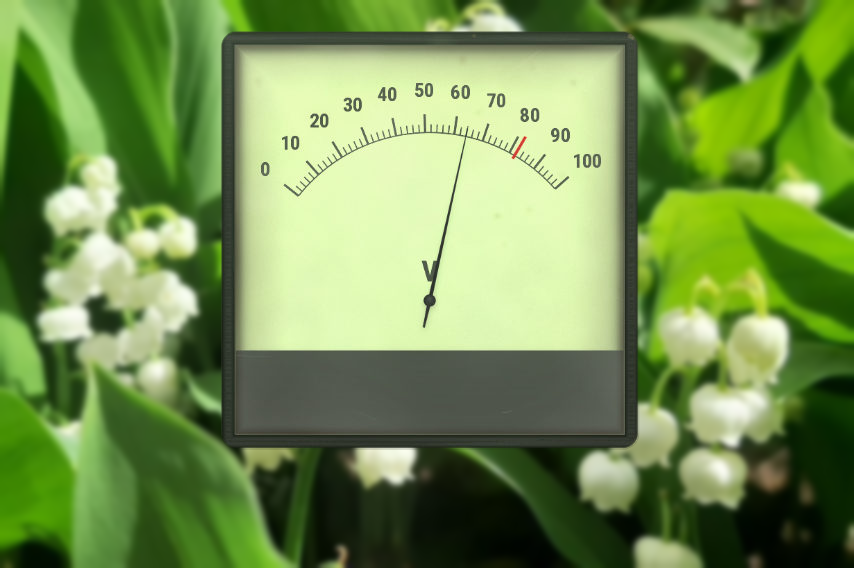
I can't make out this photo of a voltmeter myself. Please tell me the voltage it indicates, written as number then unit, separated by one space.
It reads 64 V
